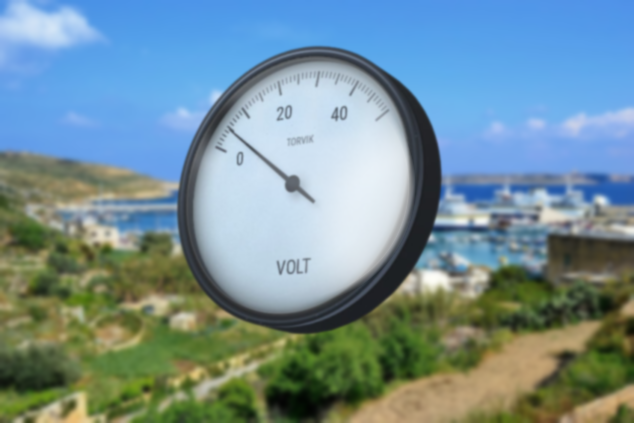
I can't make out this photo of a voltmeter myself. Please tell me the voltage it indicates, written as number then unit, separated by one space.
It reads 5 V
